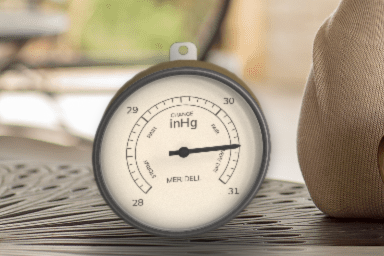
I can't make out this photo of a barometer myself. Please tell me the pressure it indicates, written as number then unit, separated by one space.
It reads 30.5 inHg
